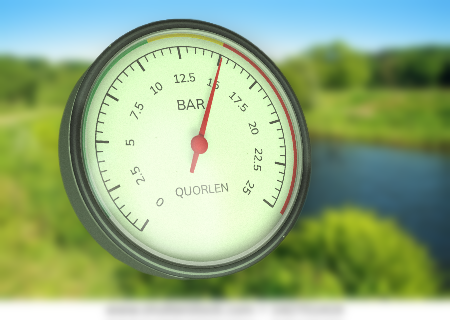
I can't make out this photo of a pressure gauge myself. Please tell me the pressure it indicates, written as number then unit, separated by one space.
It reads 15 bar
